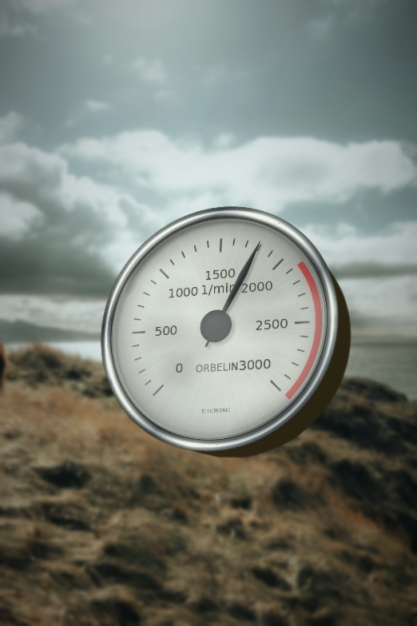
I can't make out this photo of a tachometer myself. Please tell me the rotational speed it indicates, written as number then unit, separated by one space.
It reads 1800 rpm
